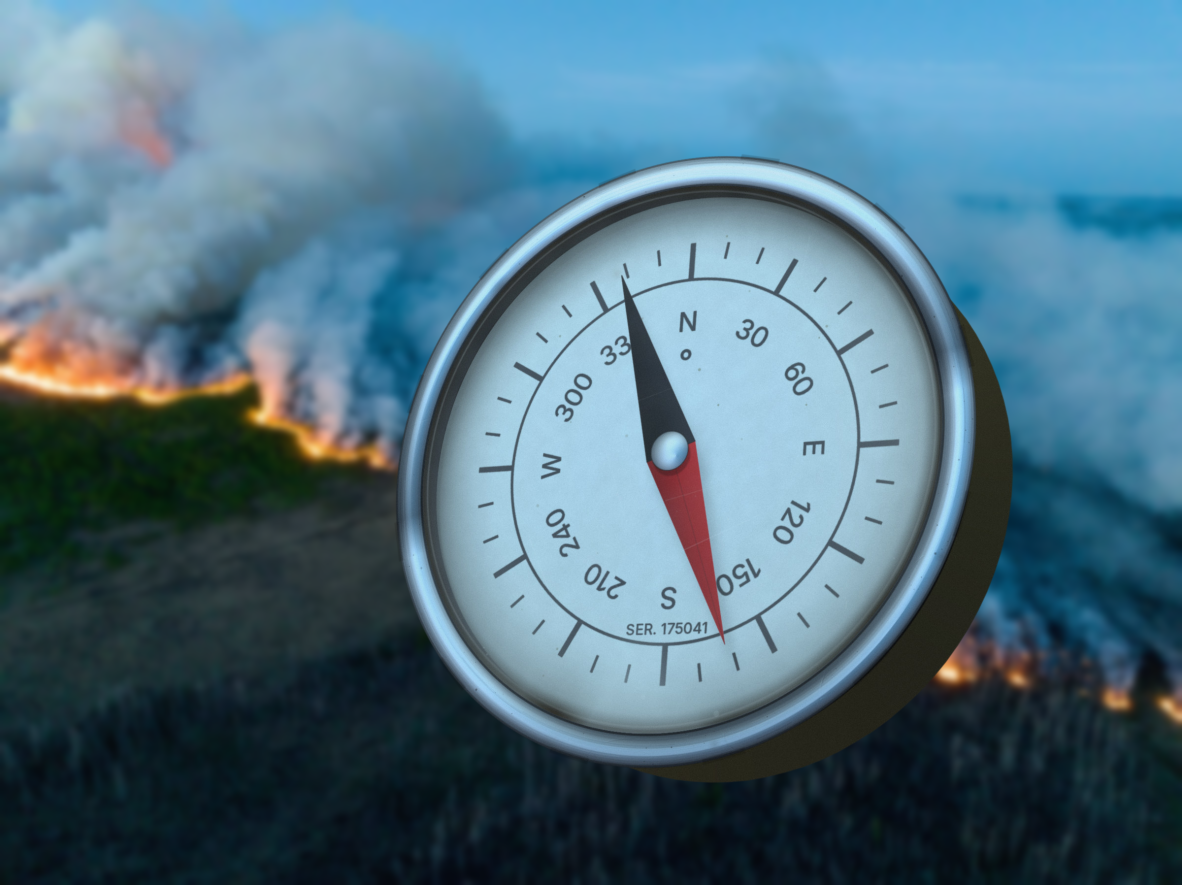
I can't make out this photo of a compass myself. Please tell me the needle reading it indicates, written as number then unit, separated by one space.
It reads 160 °
